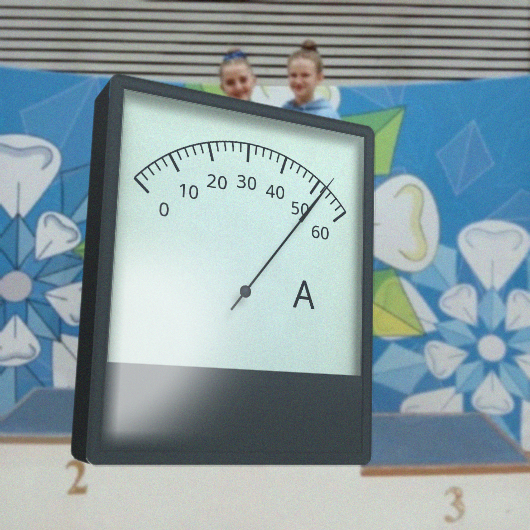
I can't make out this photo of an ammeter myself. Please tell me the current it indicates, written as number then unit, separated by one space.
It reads 52 A
